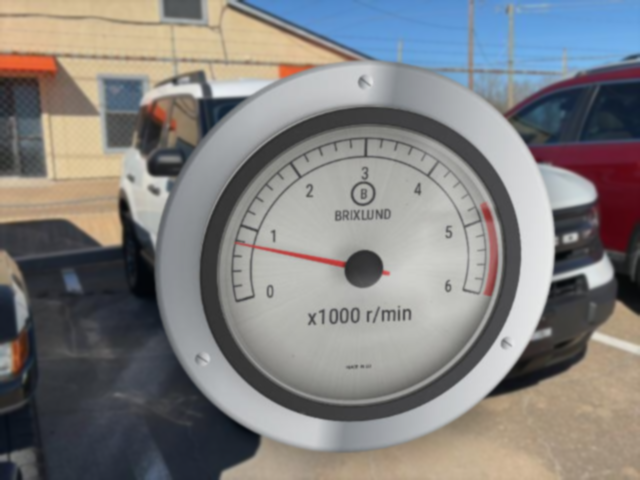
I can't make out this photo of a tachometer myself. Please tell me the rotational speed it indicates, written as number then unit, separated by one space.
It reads 800 rpm
